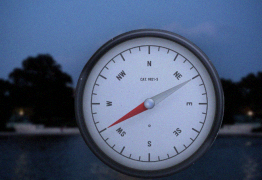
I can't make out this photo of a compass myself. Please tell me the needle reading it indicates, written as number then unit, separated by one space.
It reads 240 °
